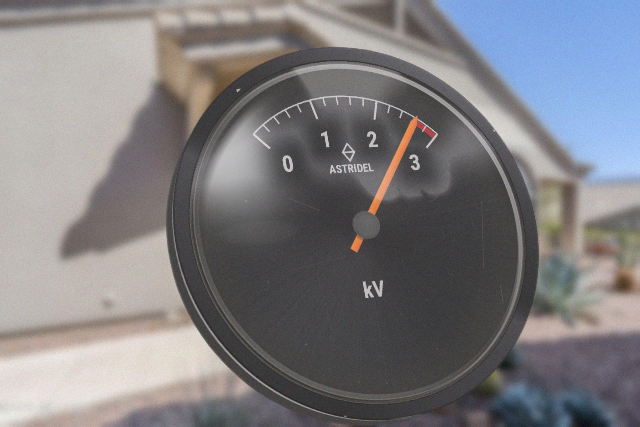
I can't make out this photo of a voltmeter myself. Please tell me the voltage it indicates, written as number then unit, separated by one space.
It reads 2.6 kV
